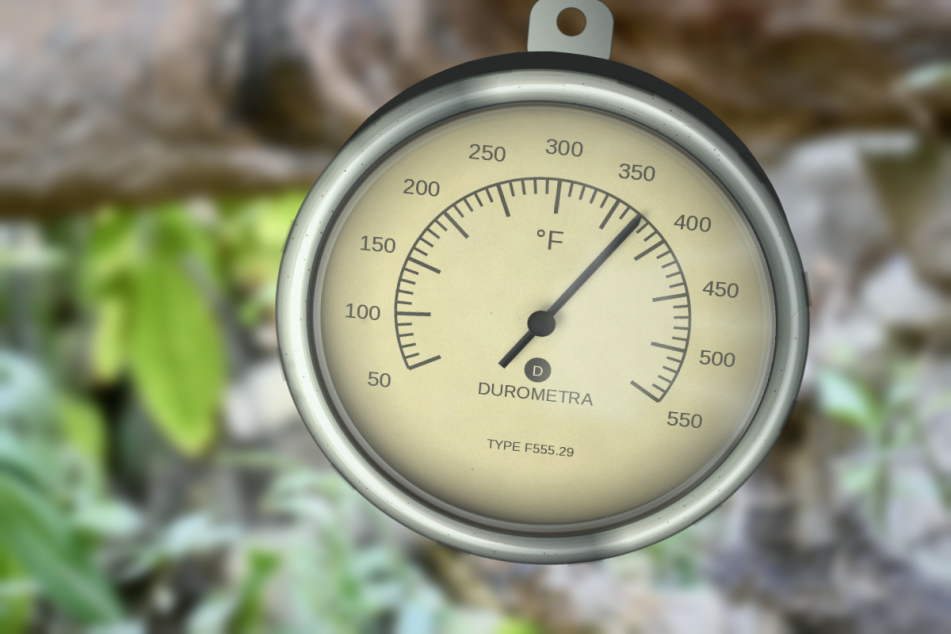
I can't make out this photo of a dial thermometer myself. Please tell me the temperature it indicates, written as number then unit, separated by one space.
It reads 370 °F
